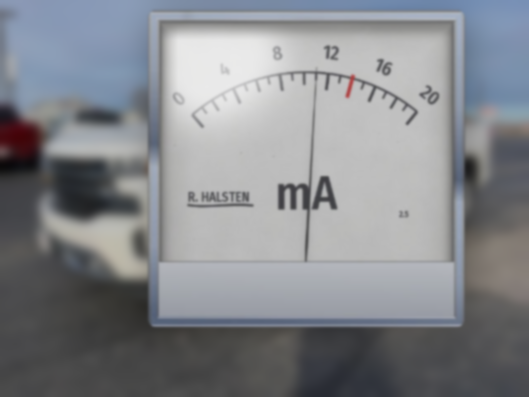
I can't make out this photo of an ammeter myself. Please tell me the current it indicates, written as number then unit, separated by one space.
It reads 11 mA
